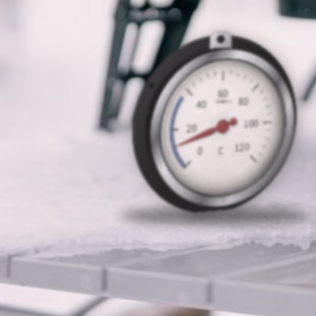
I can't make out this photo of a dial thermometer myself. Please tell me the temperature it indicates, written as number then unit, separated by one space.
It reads 12 °C
